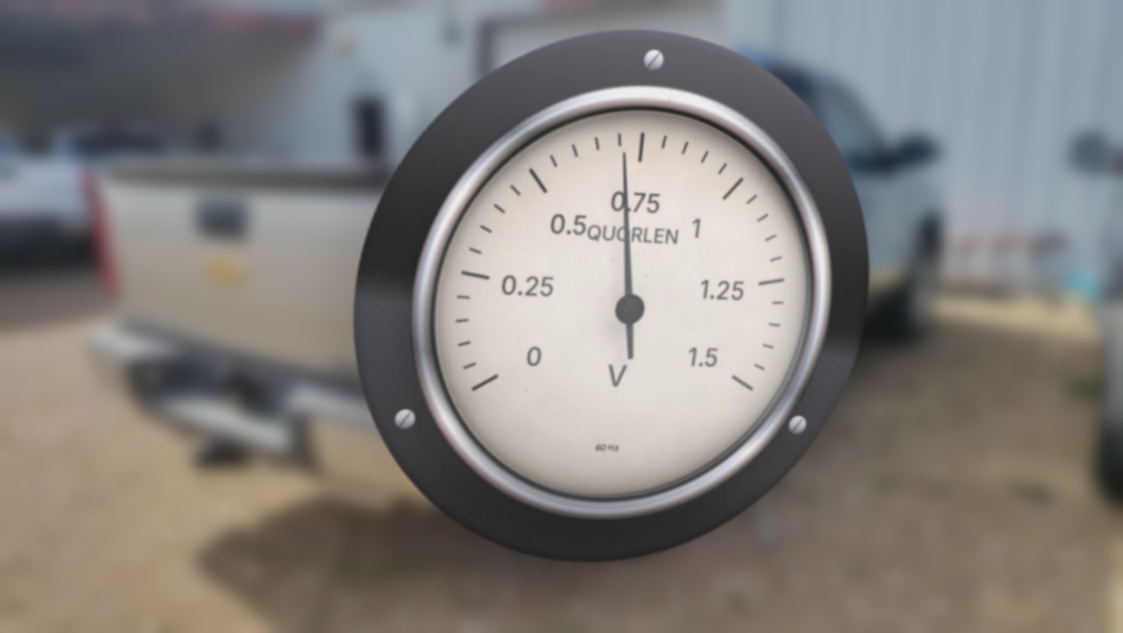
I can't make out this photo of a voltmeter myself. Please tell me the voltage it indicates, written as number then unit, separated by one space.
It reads 0.7 V
